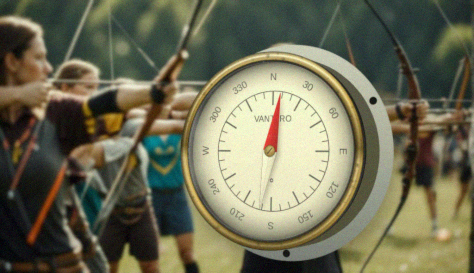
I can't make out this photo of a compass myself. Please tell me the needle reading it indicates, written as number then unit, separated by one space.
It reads 10 °
